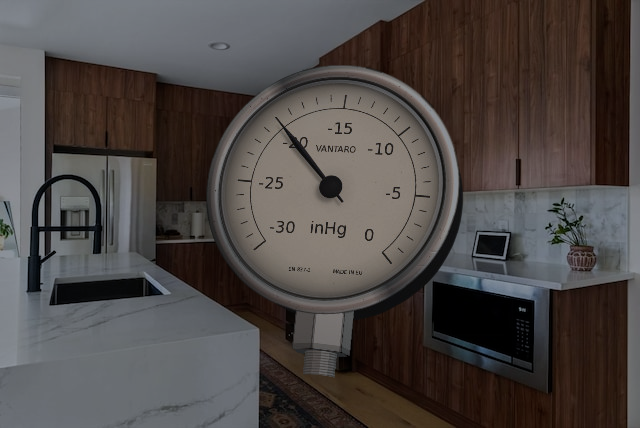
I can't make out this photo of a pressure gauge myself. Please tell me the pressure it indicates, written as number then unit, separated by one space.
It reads -20 inHg
